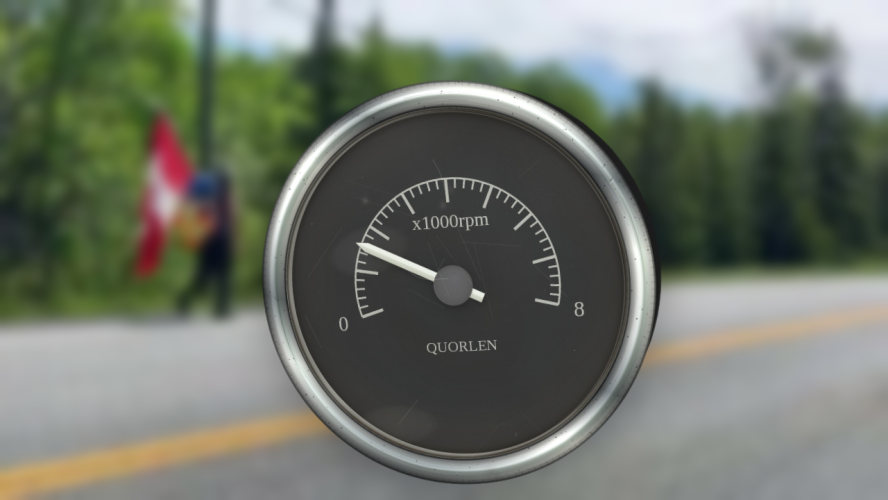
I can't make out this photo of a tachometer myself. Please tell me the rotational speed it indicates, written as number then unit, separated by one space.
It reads 1600 rpm
